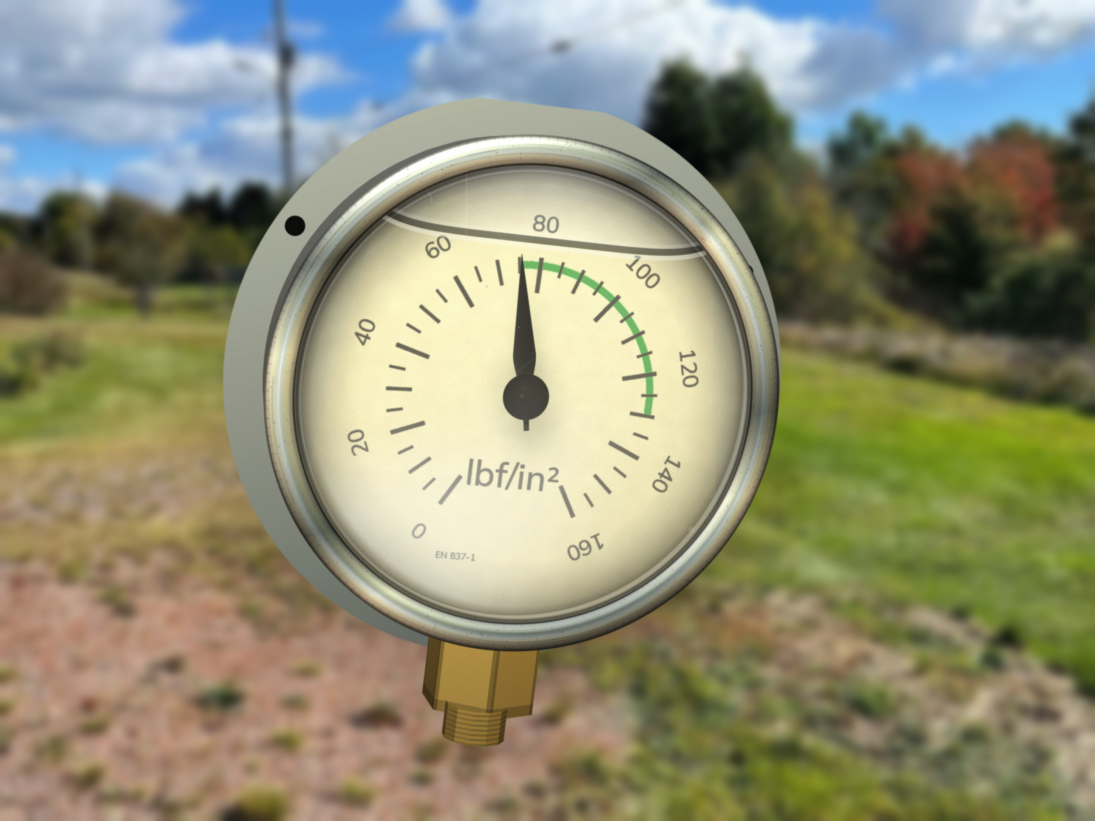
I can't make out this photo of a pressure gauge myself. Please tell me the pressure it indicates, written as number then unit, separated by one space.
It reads 75 psi
